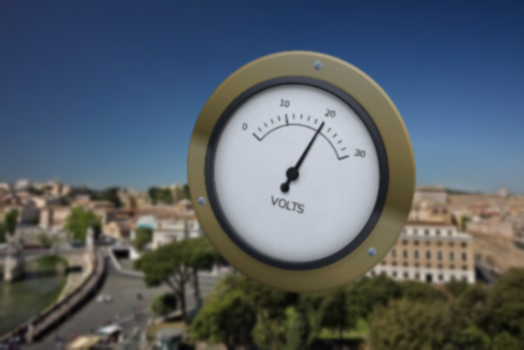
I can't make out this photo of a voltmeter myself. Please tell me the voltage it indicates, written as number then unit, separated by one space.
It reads 20 V
